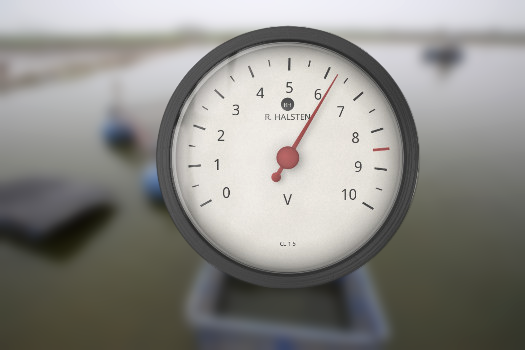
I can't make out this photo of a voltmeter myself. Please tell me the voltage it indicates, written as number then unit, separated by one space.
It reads 6.25 V
